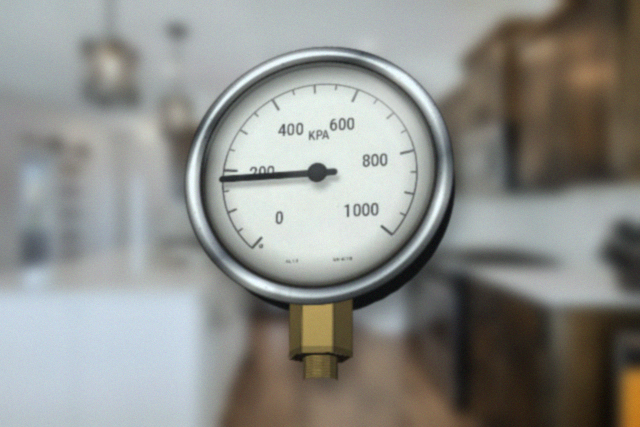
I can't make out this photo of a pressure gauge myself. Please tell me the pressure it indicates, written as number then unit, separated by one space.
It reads 175 kPa
